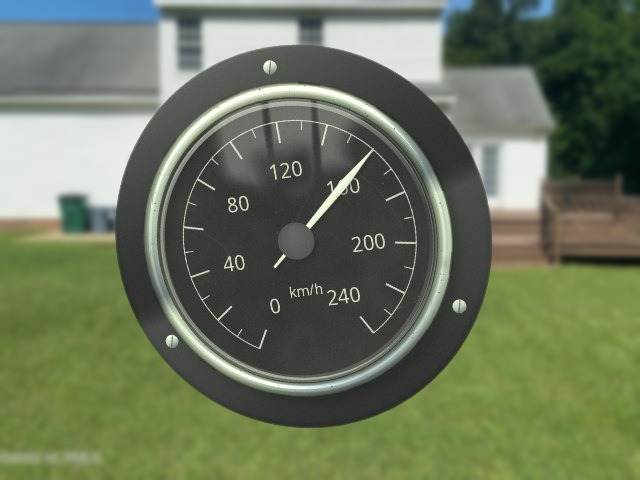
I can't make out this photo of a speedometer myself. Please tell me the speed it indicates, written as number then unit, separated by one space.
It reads 160 km/h
